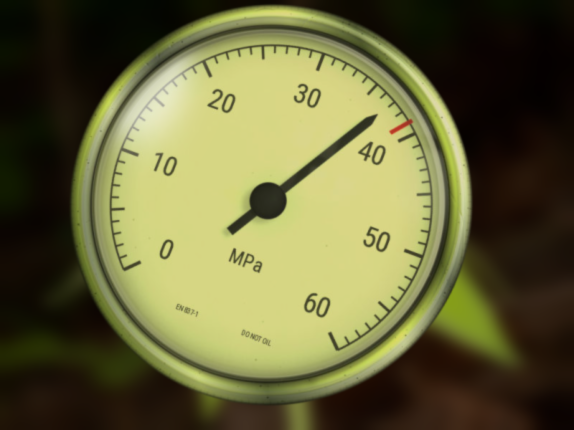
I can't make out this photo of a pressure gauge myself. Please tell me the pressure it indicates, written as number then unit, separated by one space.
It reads 37 MPa
